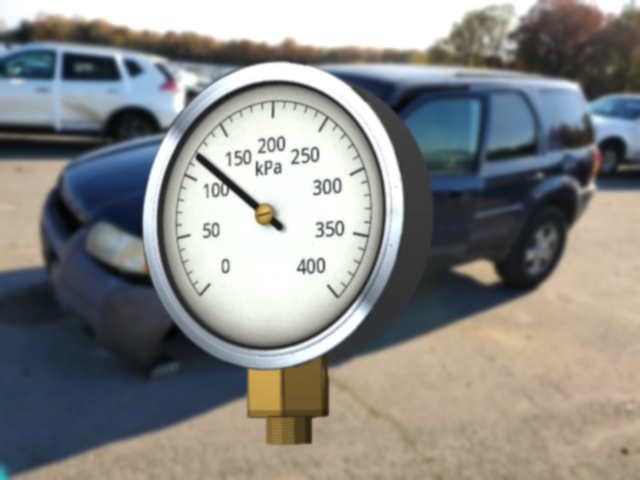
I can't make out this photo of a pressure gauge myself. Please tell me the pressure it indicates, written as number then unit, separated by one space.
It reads 120 kPa
